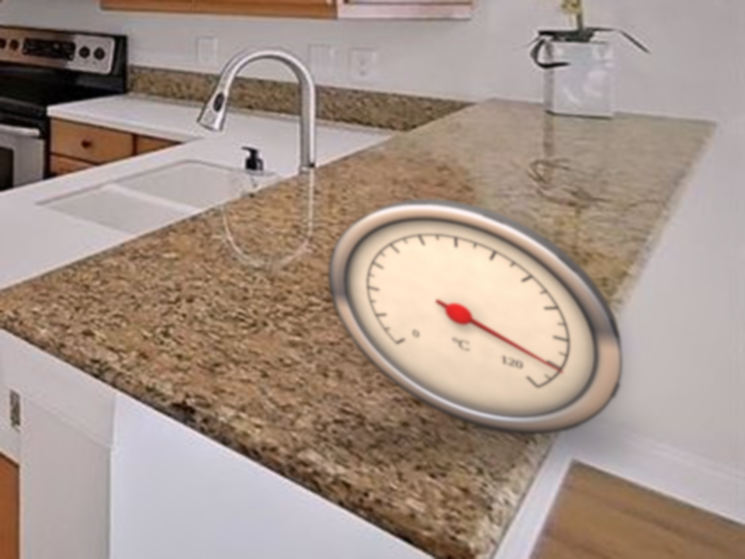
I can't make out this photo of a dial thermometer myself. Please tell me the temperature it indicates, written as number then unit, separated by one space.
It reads 110 °C
